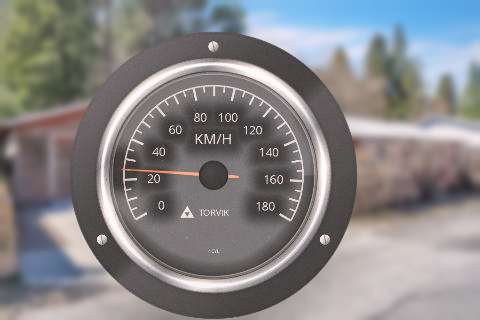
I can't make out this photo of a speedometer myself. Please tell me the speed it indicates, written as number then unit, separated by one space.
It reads 25 km/h
